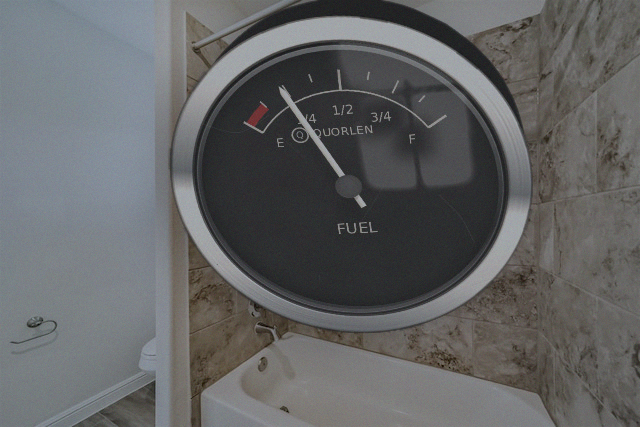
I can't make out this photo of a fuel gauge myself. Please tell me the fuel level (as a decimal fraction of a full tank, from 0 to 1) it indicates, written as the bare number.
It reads 0.25
